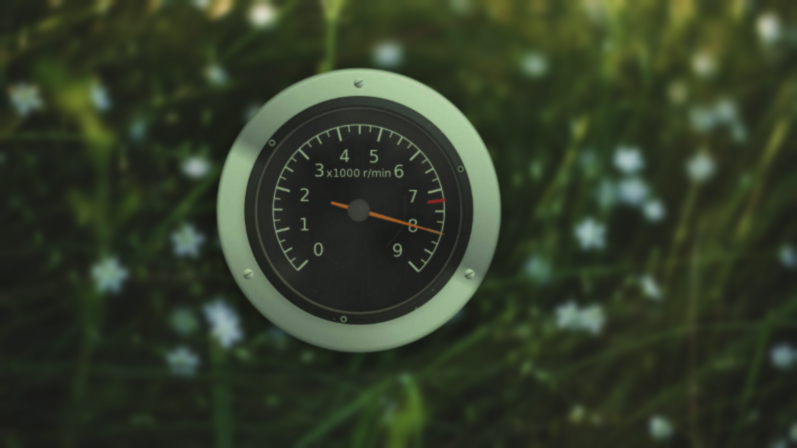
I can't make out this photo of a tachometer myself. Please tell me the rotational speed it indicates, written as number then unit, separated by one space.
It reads 8000 rpm
